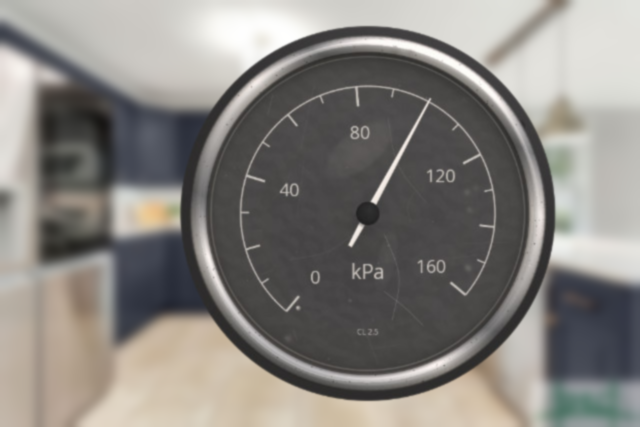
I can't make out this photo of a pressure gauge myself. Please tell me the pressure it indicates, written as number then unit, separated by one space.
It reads 100 kPa
